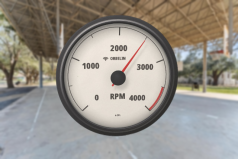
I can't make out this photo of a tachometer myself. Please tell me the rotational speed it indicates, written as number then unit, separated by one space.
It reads 2500 rpm
